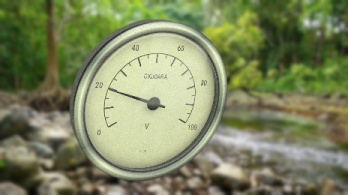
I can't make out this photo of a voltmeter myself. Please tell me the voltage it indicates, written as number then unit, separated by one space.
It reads 20 V
